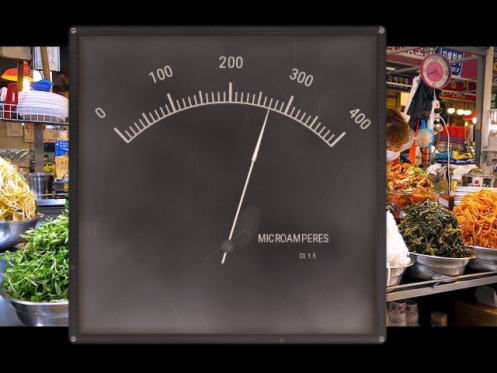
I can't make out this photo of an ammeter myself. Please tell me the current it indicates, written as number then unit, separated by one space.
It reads 270 µA
